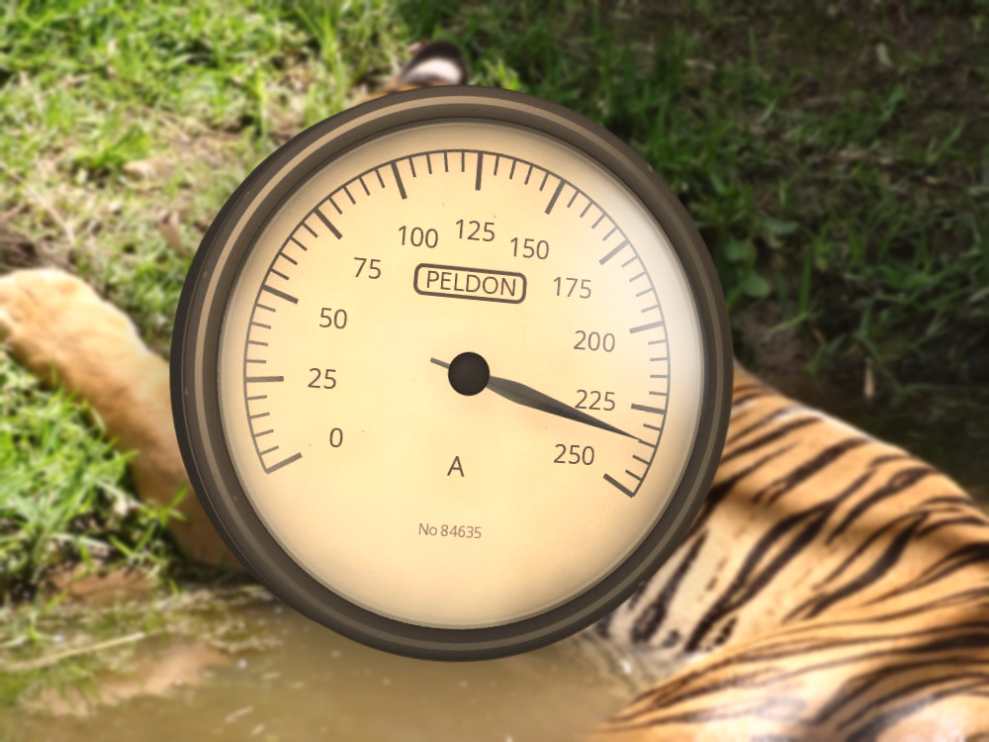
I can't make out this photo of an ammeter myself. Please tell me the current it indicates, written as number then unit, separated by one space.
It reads 235 A
